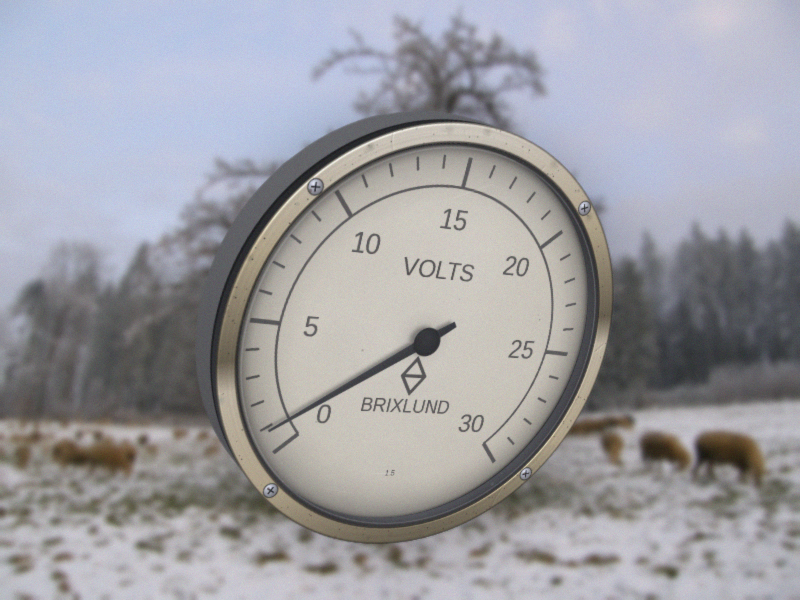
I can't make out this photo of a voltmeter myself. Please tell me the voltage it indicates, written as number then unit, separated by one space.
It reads 1 V
